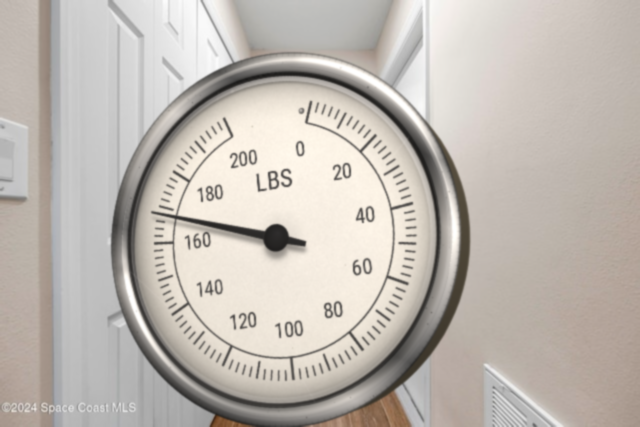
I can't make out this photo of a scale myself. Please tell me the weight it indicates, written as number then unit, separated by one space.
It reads 168 lb
